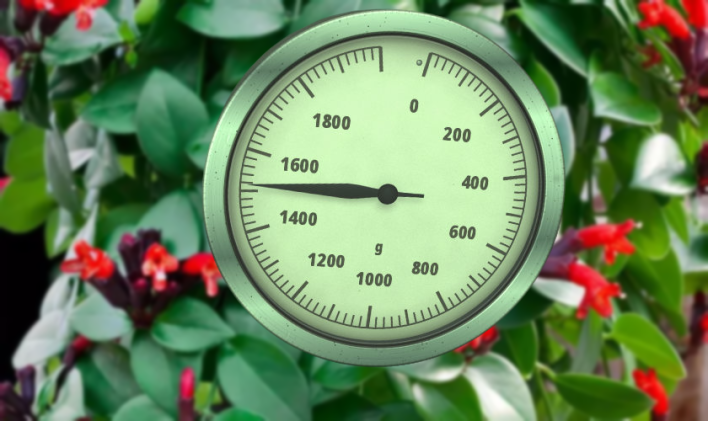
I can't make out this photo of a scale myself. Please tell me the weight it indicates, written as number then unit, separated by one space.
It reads 1520 g
